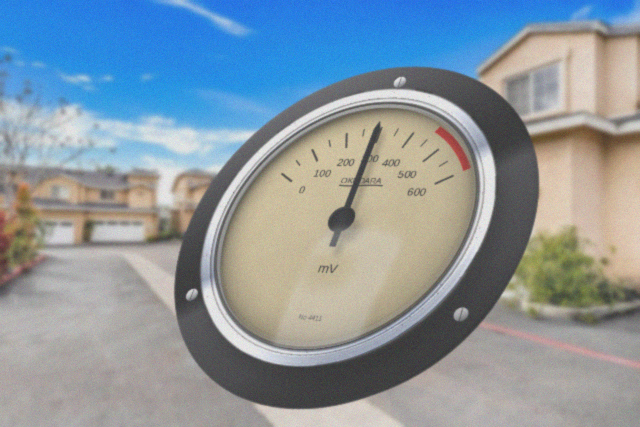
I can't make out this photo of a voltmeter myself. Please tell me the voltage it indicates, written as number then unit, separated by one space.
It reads 300 mV
